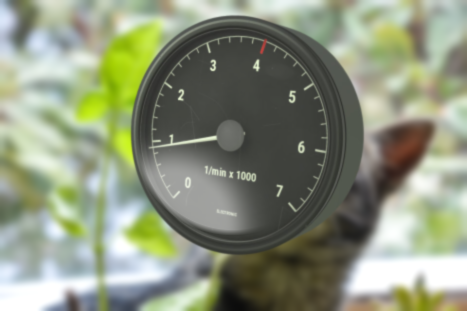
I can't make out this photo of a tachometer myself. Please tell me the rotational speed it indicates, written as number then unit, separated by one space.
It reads 900 rpm
